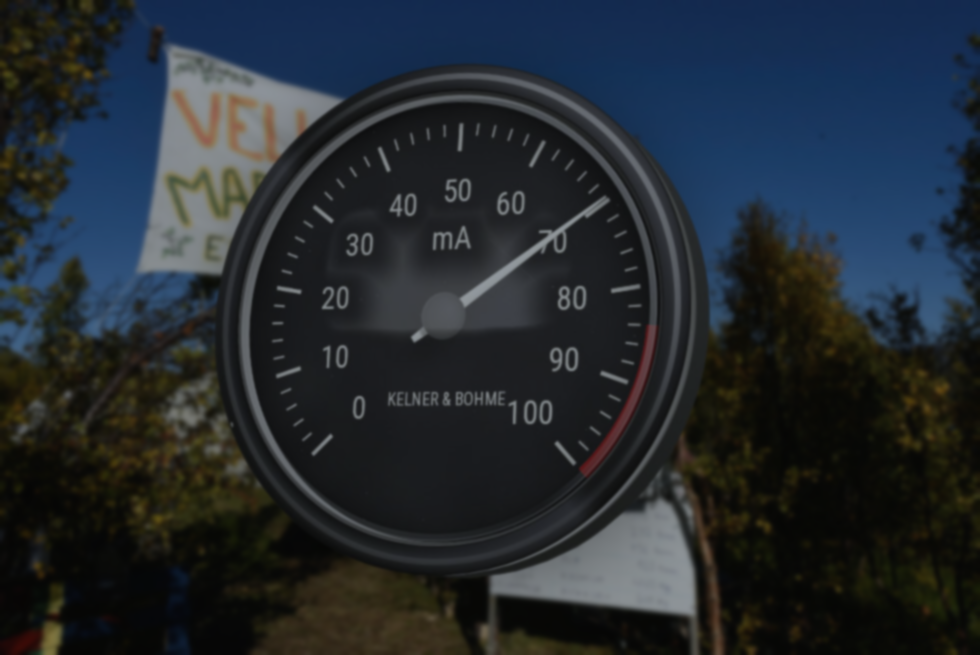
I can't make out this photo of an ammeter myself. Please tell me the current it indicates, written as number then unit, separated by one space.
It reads 70 mA
